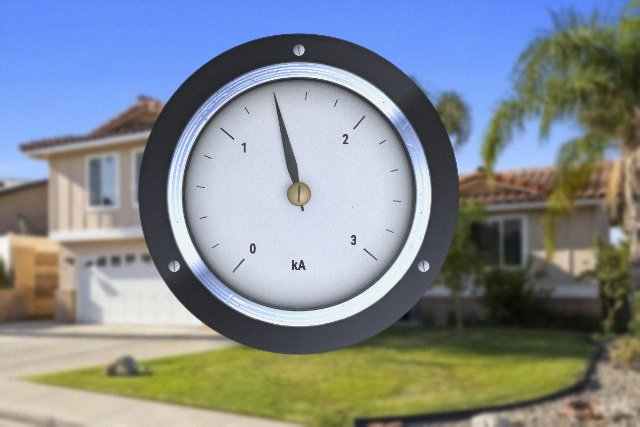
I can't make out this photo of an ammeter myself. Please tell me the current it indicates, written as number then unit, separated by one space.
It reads 1.4 kA
